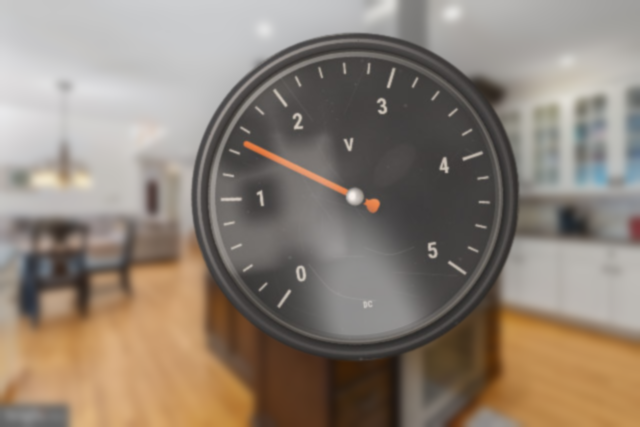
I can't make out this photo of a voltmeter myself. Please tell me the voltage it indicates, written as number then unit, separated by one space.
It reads 1.5 V
